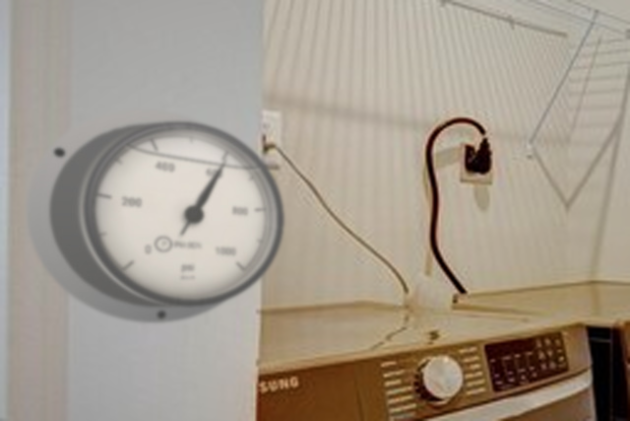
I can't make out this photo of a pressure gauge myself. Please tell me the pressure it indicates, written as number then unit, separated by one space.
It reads 600 psi
